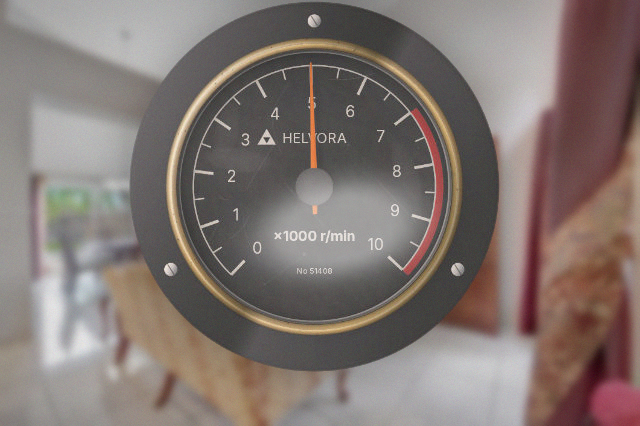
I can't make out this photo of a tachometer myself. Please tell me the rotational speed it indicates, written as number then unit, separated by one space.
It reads 5000 rpm
